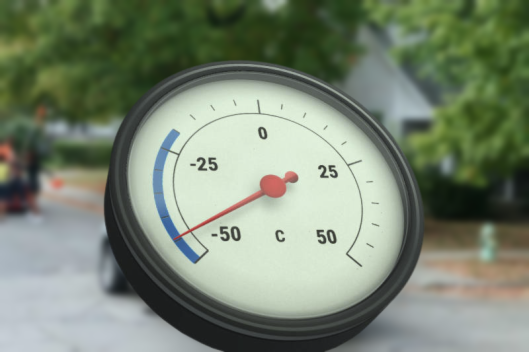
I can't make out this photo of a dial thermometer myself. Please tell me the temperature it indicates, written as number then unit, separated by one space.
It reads -45 °C
